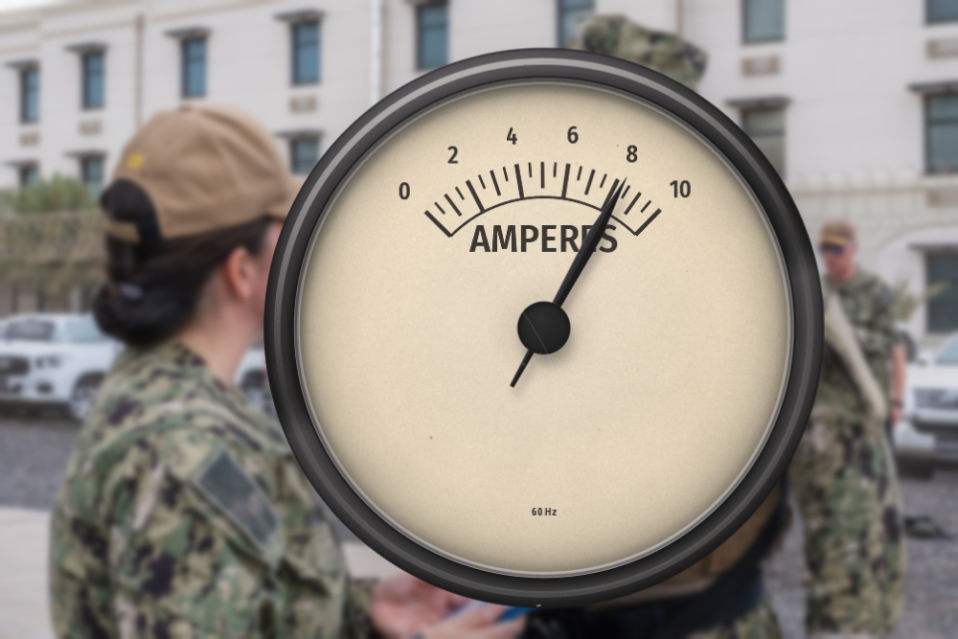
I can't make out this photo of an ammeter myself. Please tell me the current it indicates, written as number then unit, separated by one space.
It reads 8.25 A
